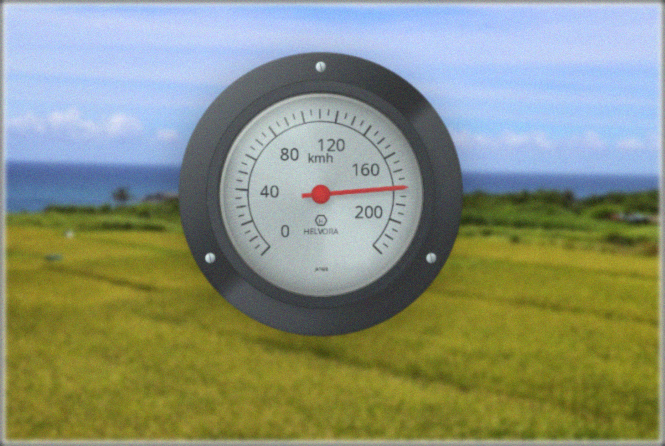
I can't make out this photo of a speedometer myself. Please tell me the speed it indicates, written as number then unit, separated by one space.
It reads 180 km/h
